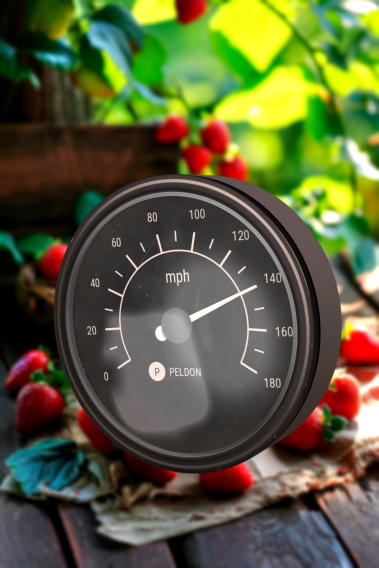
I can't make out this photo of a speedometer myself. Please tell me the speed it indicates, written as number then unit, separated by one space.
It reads 140 mph
